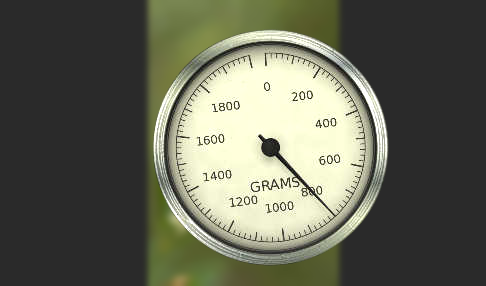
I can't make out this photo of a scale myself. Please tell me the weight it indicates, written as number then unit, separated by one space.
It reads 800 g
